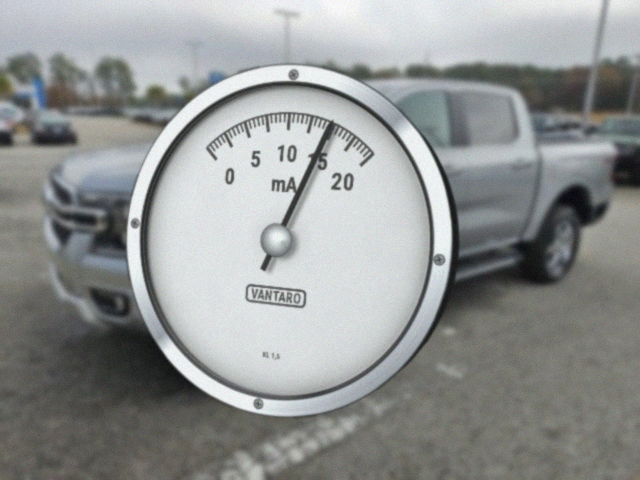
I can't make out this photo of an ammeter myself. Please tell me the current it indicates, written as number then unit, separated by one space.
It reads 15 mA
